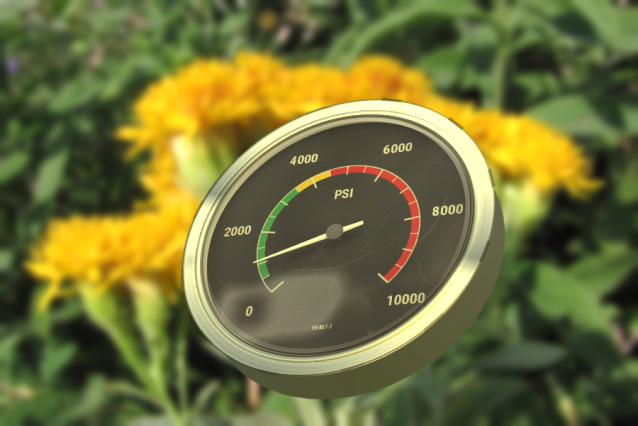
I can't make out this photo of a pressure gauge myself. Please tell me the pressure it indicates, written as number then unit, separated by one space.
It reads 1000 psi
